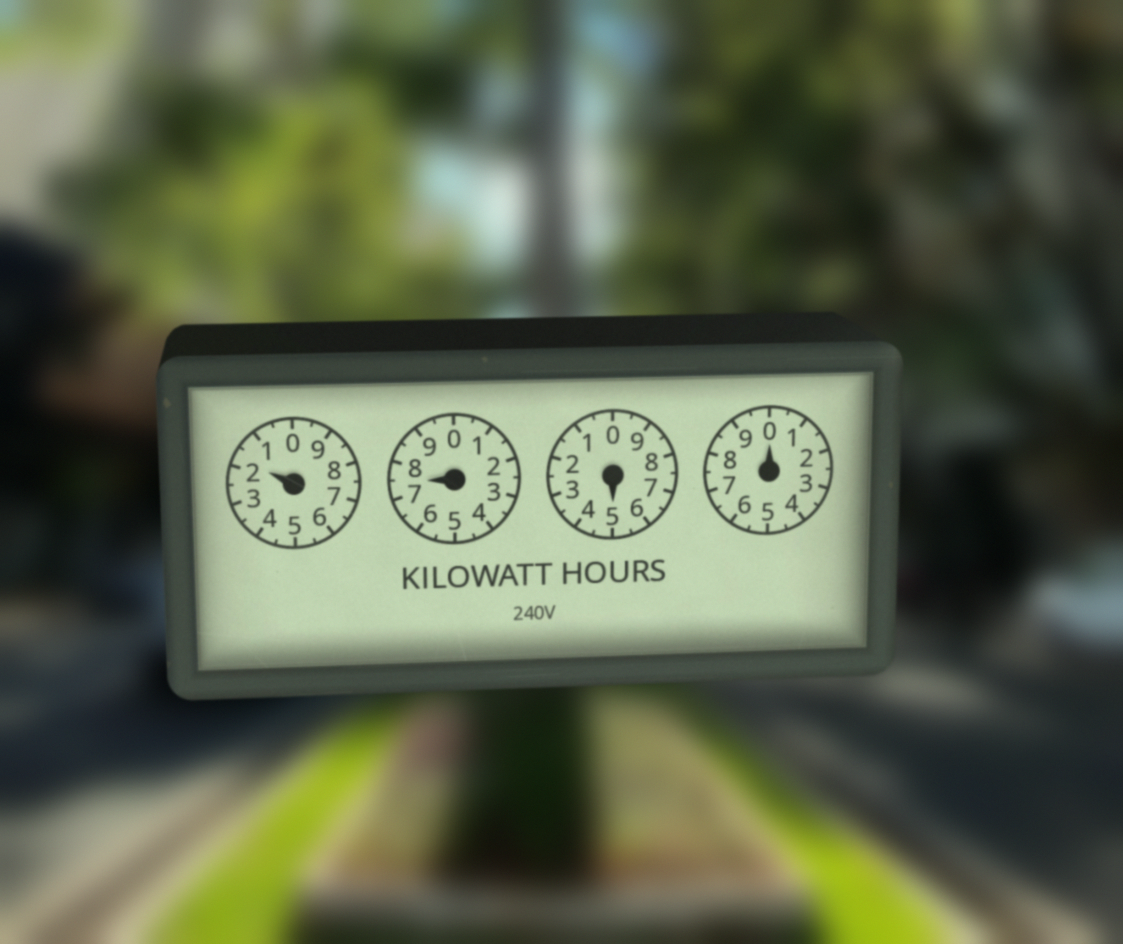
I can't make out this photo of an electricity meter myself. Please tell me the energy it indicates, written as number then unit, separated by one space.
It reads 1750 kWh
